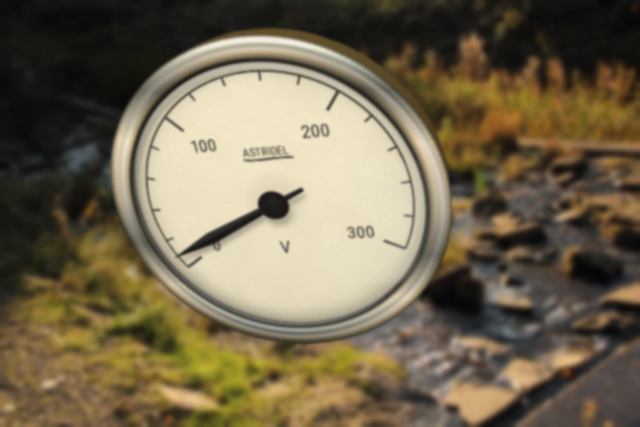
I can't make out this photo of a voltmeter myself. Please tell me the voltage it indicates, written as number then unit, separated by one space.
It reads 10 V
